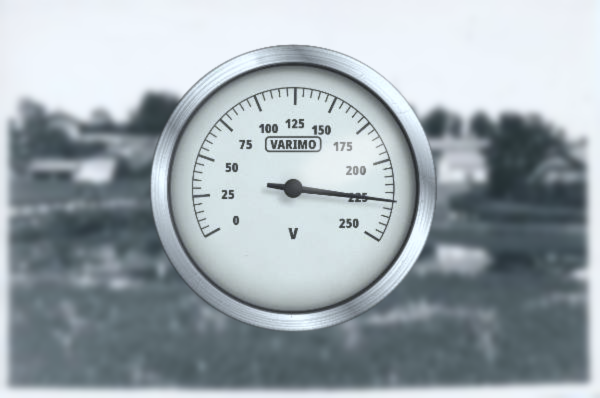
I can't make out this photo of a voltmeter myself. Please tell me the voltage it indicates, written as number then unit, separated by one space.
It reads 225 V
